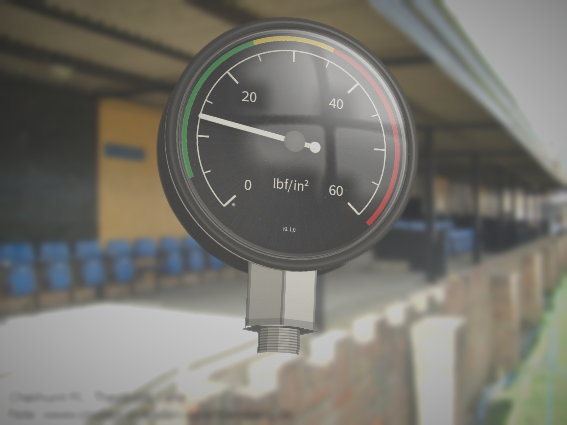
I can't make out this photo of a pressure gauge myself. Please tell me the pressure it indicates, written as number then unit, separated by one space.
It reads 12.5 psi
